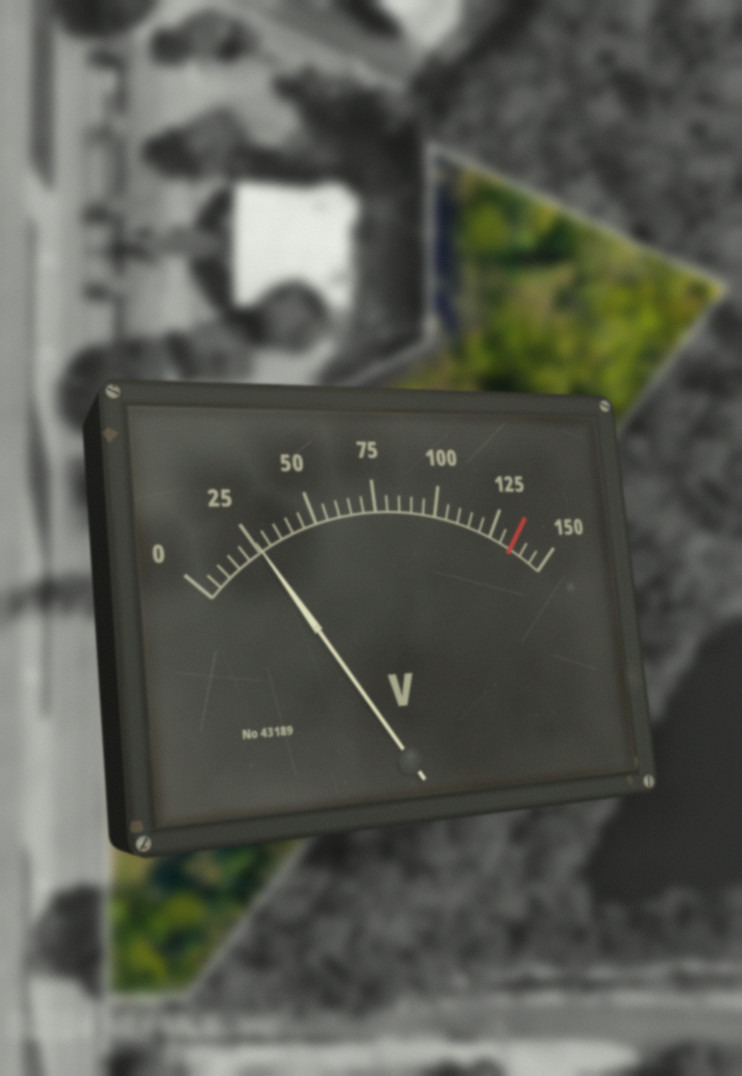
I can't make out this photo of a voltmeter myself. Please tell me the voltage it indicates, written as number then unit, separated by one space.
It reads 25 V
